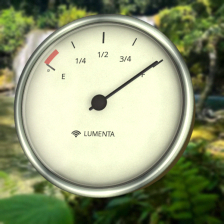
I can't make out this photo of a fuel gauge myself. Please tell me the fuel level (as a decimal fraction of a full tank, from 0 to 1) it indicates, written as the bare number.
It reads 1
